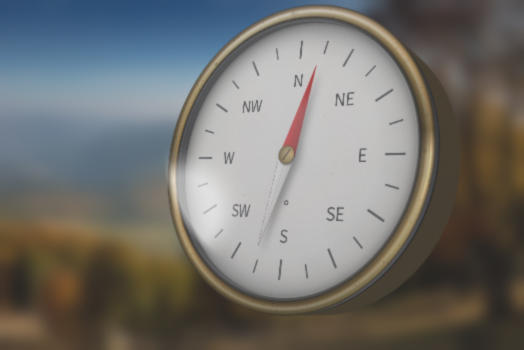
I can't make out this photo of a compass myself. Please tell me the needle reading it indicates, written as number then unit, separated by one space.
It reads 15 °
